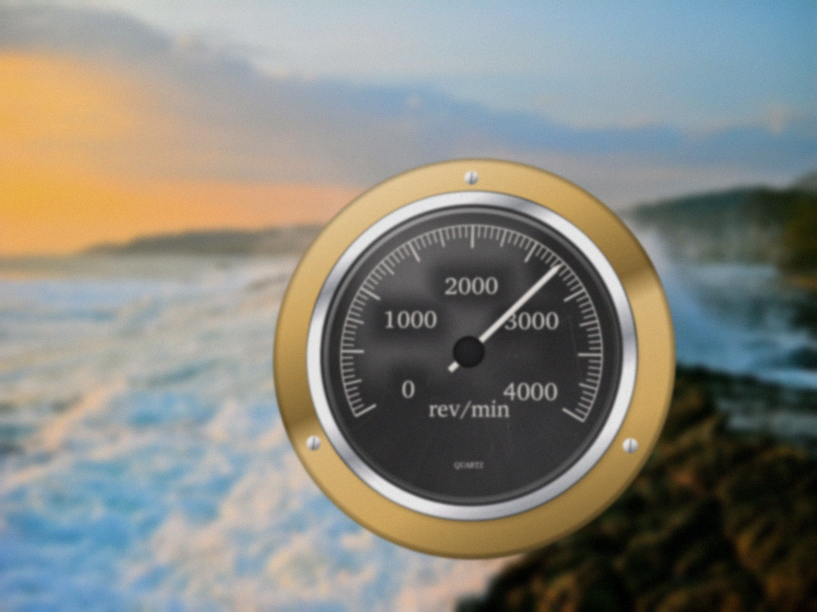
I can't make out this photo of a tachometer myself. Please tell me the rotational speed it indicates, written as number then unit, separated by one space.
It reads 2750 rpm
